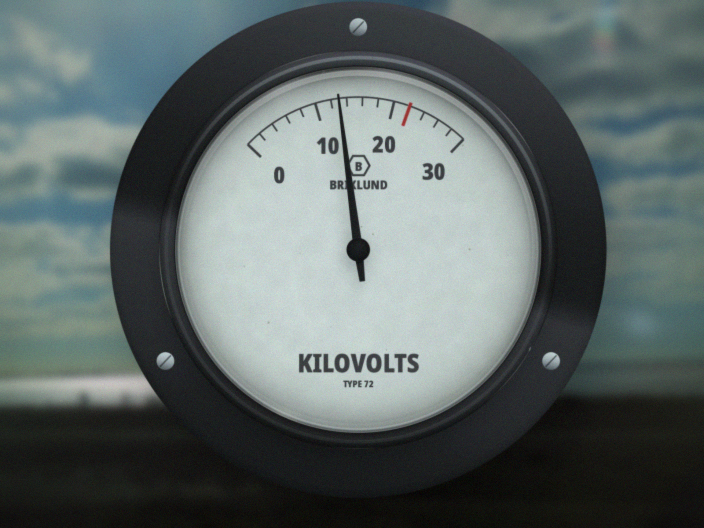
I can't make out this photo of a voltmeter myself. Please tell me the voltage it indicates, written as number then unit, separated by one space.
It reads 13 kV
